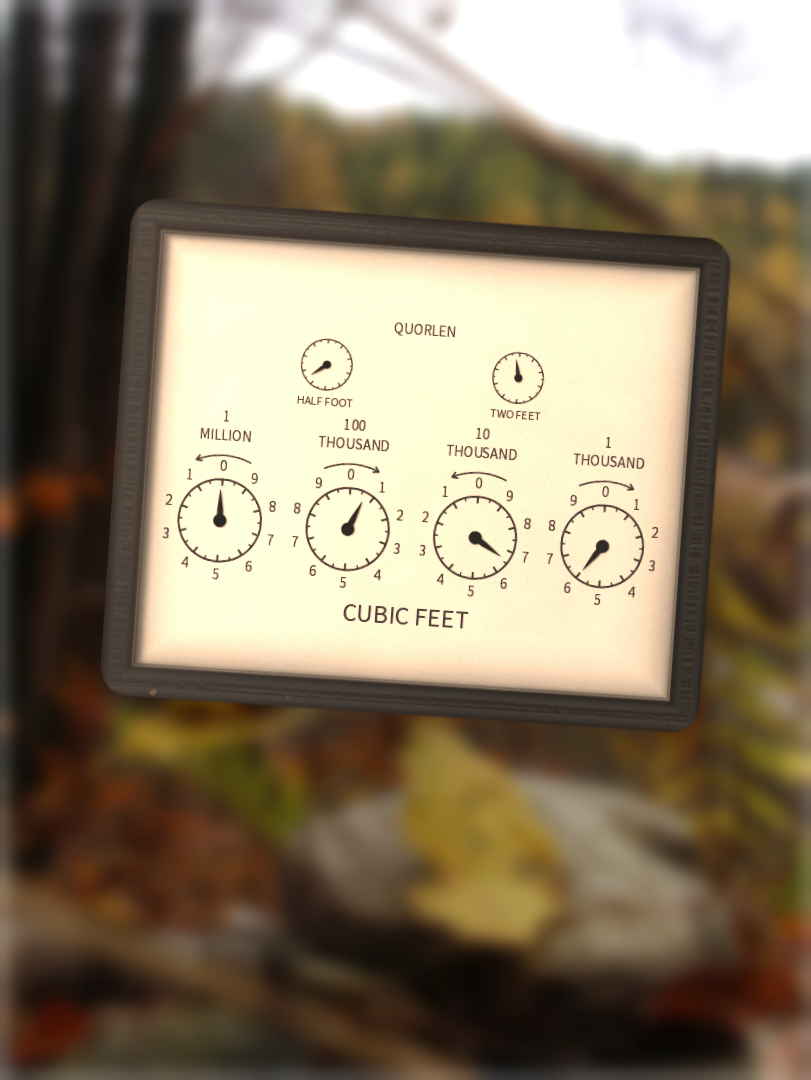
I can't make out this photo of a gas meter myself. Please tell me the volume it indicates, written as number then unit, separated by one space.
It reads 6600 ft³
